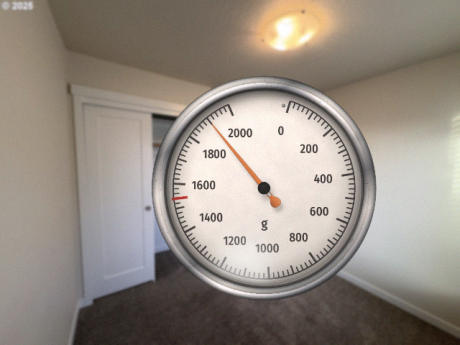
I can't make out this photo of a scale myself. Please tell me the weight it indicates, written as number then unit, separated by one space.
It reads 1900 g
